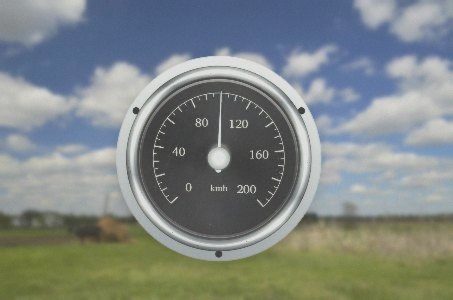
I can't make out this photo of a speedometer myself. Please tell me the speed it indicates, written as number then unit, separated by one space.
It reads 100 km/h
